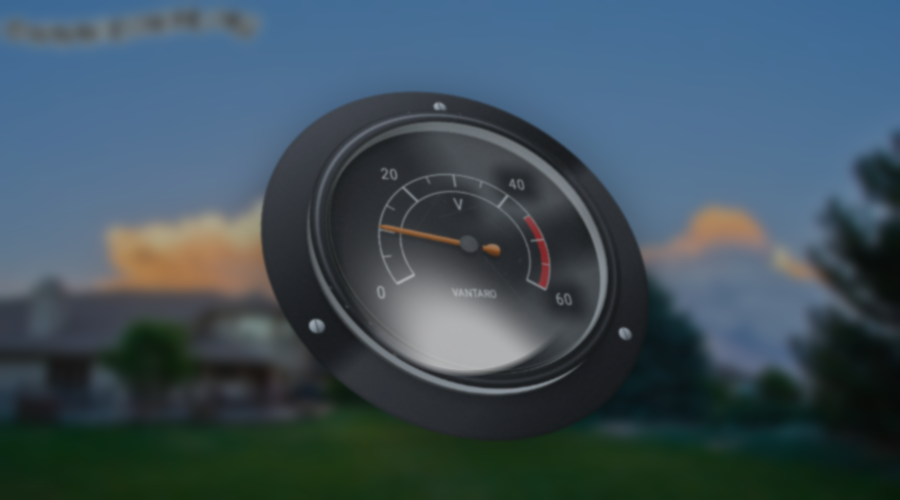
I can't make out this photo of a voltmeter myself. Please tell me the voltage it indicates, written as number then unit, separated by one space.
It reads 10 V
